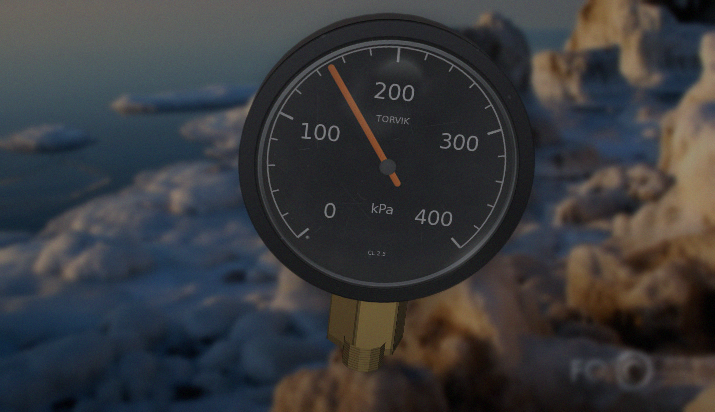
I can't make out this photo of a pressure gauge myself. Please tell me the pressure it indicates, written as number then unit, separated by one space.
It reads 150 kPa
